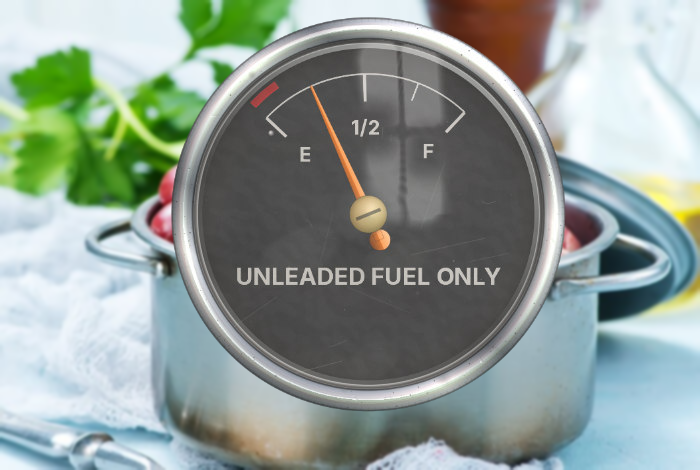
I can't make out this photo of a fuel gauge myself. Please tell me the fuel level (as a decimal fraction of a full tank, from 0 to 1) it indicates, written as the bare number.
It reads 0.25
